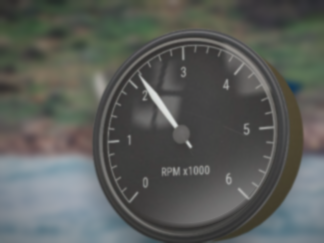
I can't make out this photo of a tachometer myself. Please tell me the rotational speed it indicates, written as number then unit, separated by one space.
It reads 2200 rpm
